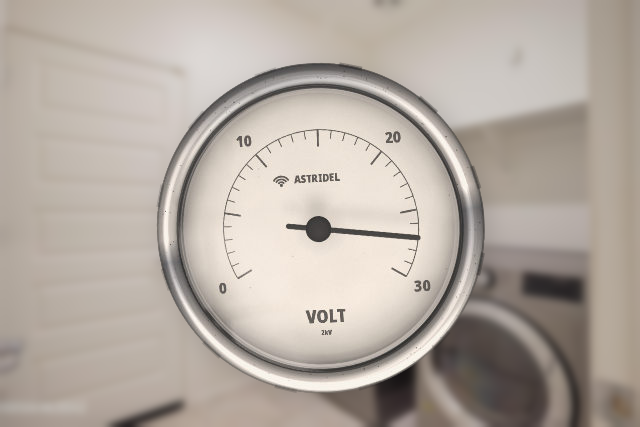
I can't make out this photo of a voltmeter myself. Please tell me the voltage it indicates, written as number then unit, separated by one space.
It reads 27 V
